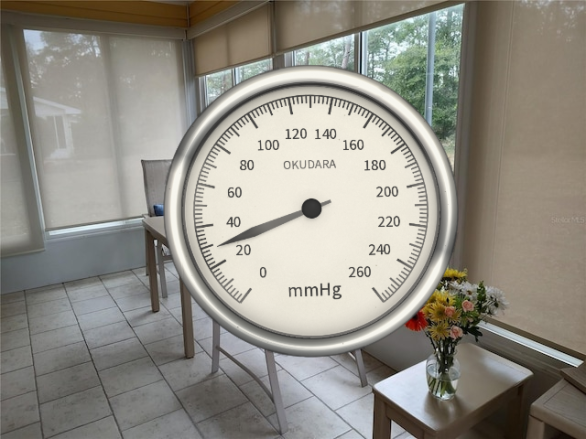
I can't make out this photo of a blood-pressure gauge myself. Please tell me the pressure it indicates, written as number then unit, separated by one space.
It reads 28 mmHg
